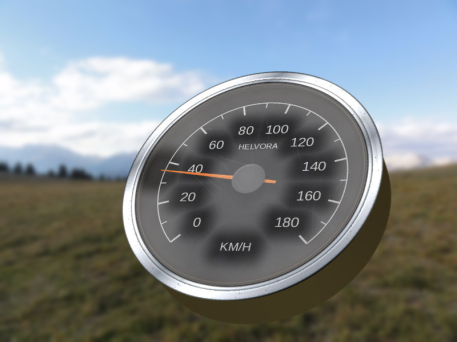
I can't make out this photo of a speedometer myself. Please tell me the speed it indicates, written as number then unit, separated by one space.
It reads 35 km/h
